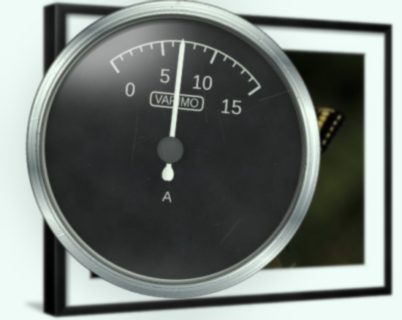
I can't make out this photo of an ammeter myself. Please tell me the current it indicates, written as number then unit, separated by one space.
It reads 7 A
